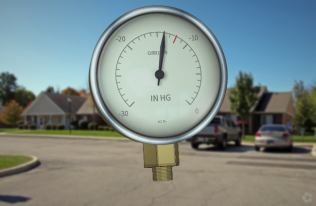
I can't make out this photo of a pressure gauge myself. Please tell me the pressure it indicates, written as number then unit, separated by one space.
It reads -14 inHg
